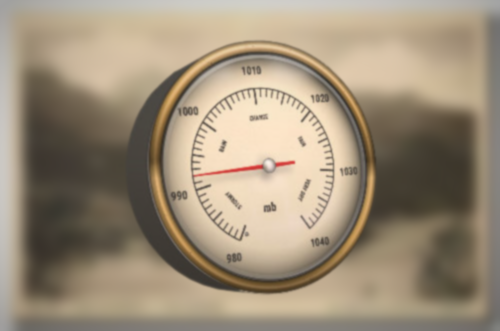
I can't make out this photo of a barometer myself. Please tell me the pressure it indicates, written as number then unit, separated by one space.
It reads 992 mbar
